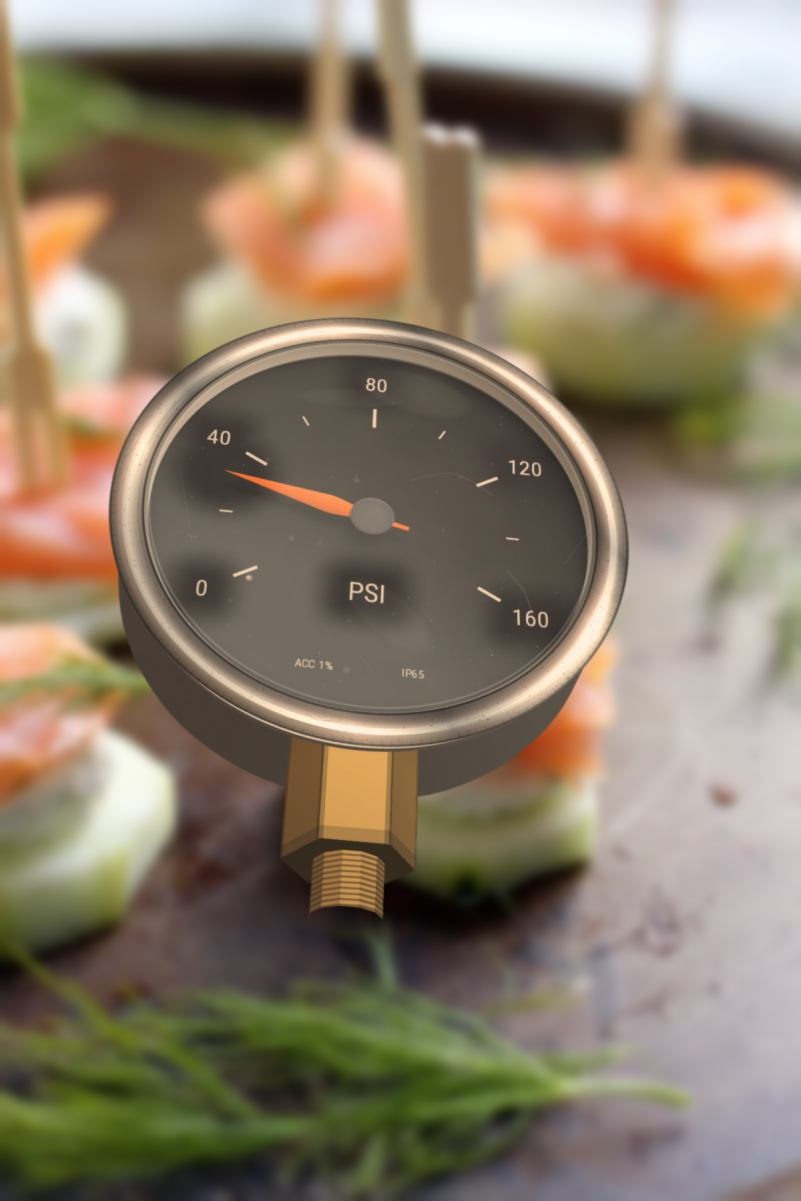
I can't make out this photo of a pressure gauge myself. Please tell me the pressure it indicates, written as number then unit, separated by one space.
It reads 30 psi
